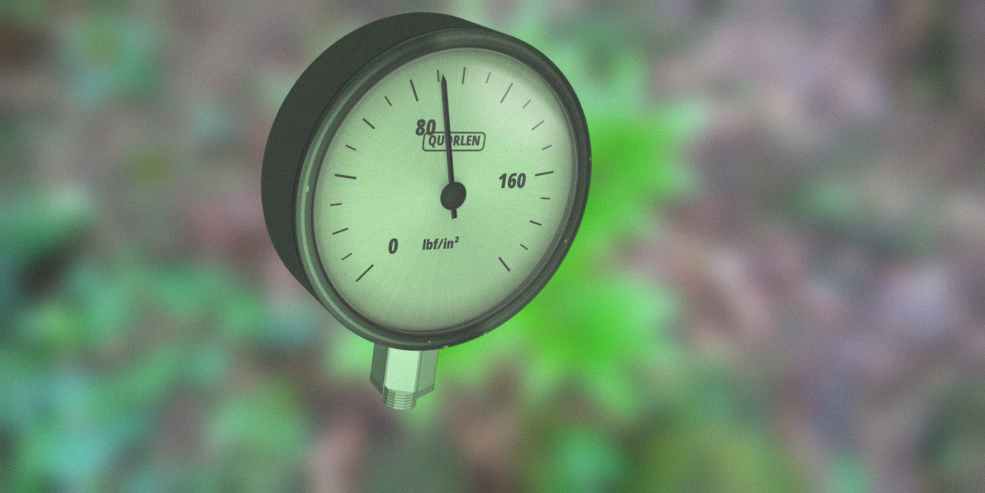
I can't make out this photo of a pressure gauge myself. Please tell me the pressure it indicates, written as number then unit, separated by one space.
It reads 90 psi
